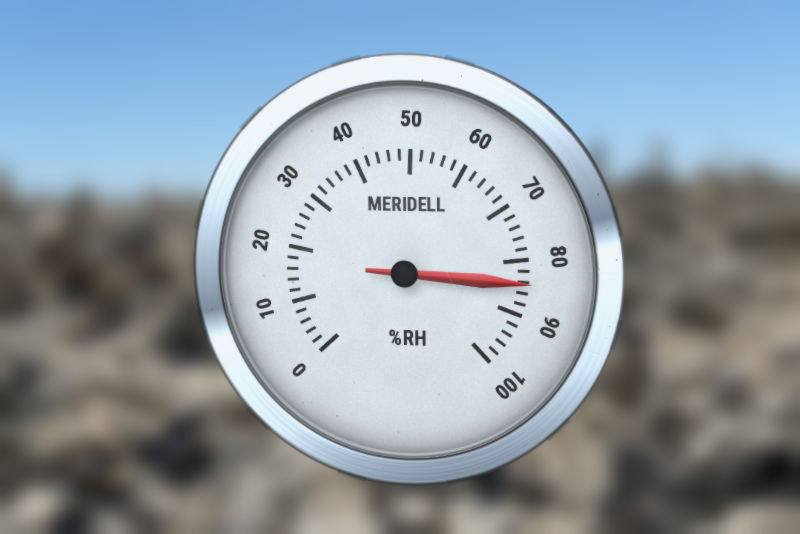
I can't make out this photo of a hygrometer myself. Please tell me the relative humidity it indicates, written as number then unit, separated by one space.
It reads 84 %
